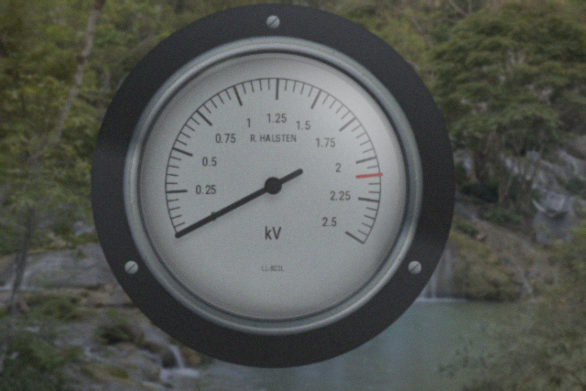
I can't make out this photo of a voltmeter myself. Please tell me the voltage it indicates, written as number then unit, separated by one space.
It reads 0 kV
